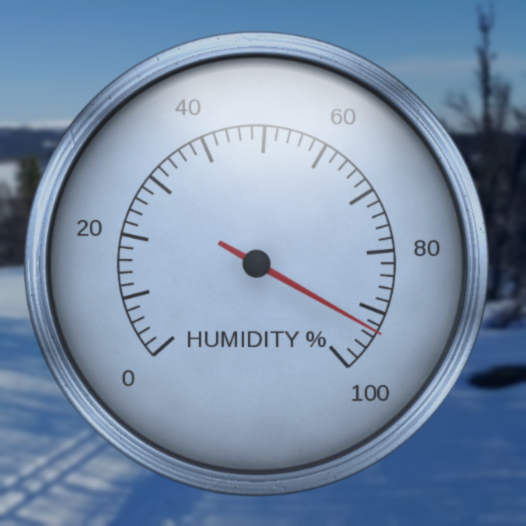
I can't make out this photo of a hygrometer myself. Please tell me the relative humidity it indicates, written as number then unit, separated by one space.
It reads 93 %
